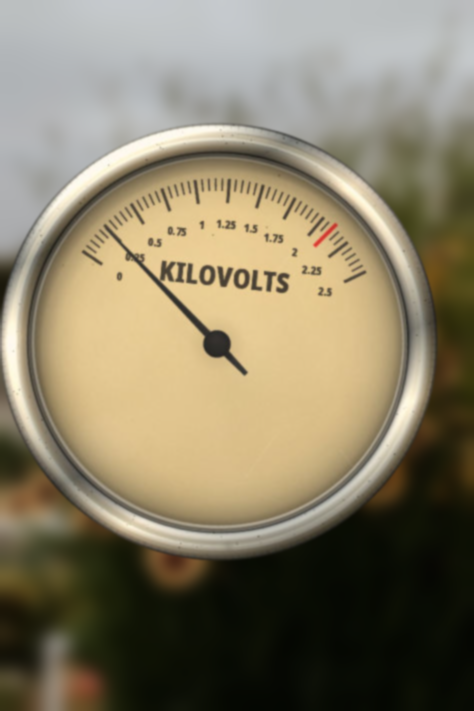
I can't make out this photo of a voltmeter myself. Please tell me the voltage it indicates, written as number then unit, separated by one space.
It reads 0.25 kV
